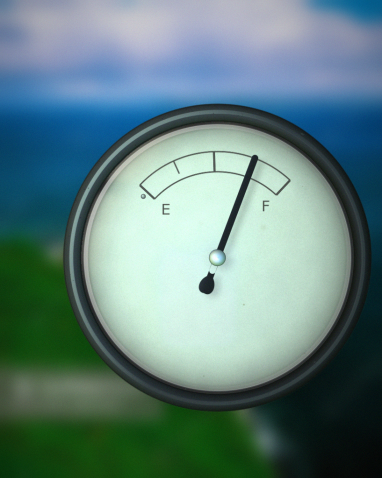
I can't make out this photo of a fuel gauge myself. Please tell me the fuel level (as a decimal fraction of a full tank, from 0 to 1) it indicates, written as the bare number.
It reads 0.75
